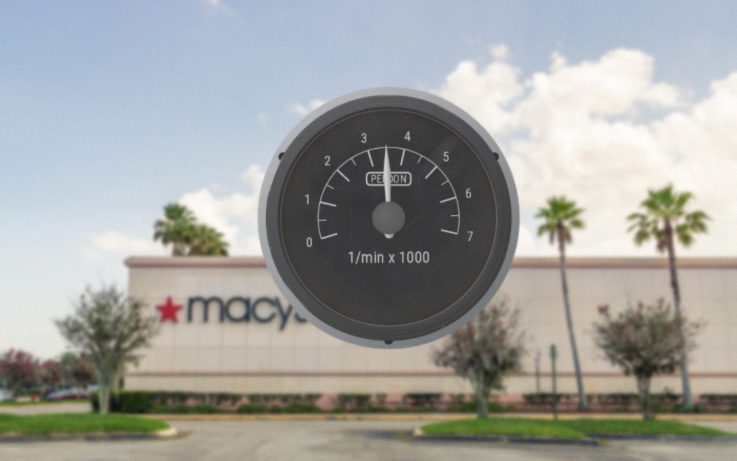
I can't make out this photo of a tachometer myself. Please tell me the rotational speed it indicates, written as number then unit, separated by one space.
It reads 3500 rpm
